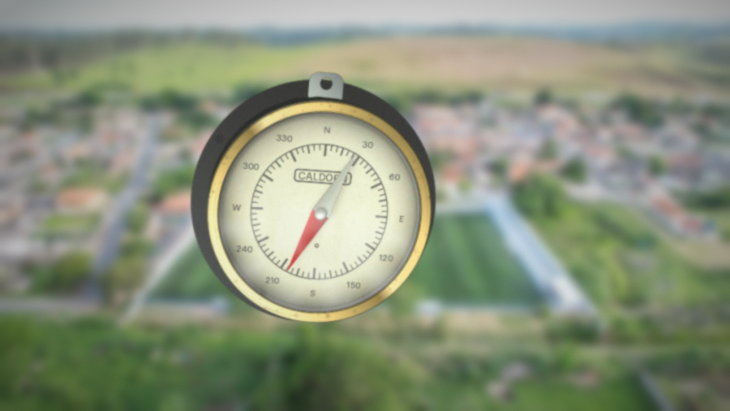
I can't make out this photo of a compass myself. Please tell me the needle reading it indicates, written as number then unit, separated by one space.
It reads 205 °
